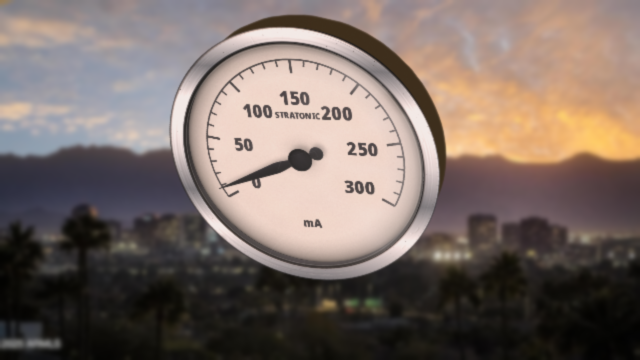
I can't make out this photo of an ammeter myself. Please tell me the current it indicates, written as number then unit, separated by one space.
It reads 10 mA
